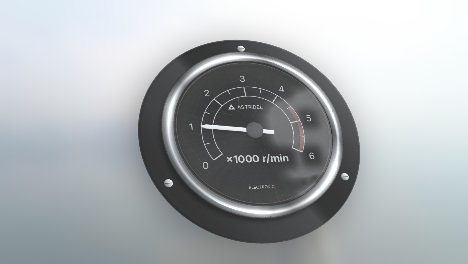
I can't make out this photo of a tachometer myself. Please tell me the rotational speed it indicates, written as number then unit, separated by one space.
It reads 1000 rpm
